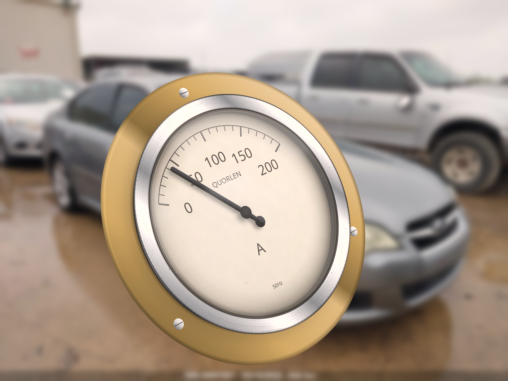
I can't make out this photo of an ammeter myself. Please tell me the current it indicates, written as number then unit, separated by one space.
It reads 40 A
